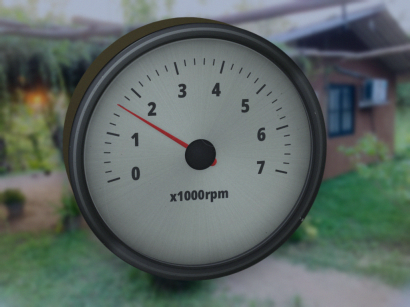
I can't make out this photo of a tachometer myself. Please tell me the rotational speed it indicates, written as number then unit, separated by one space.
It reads 1600 rpm
